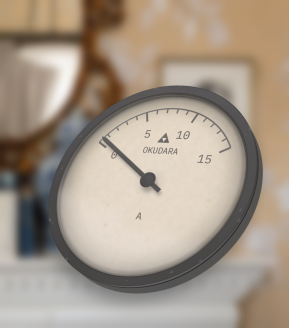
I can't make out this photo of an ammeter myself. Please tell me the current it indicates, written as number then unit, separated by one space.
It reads 0.5 A
